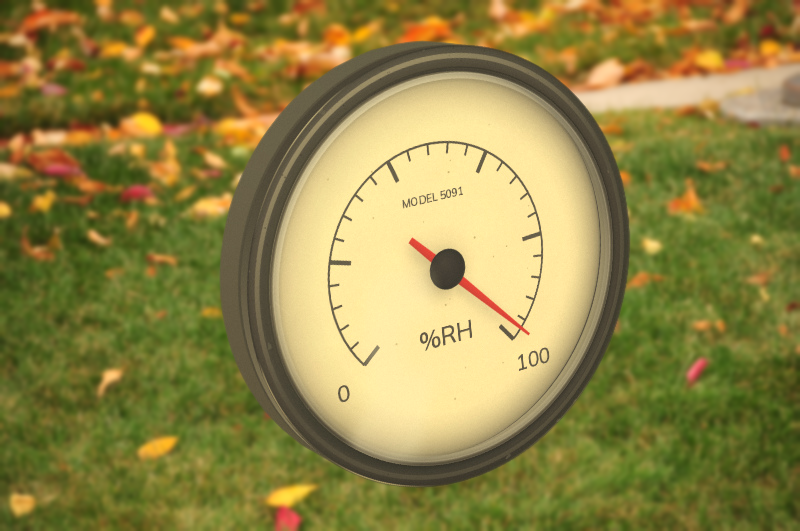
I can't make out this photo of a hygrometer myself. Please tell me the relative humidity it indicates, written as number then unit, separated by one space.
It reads 98 %
